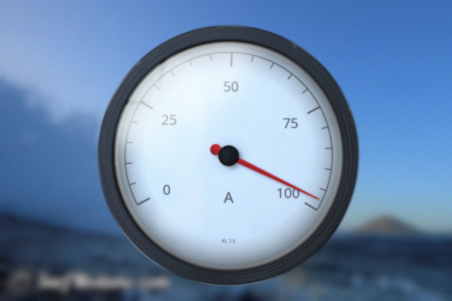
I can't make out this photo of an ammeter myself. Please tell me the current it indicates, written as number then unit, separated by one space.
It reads 97.5 A
